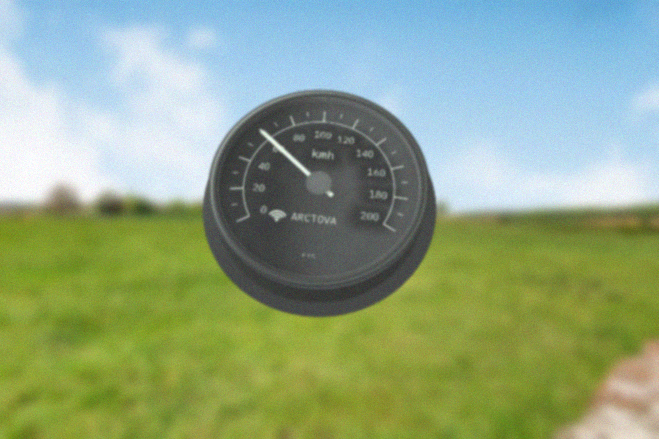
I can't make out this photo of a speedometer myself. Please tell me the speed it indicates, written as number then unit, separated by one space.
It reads 60 km/h
